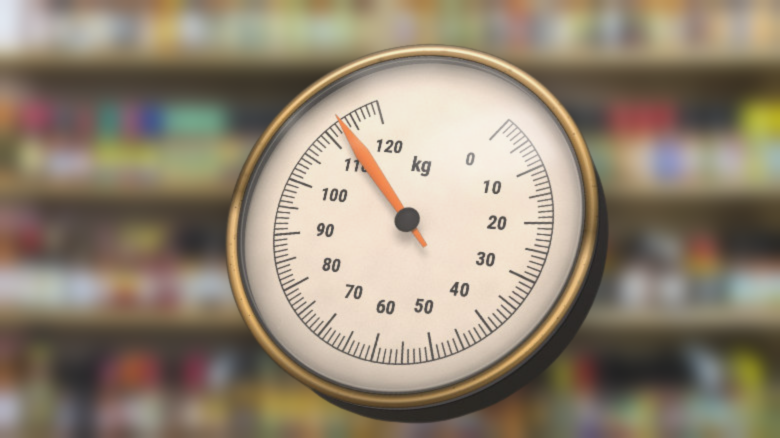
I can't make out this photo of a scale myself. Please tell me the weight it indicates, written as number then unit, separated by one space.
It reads 113 kg
